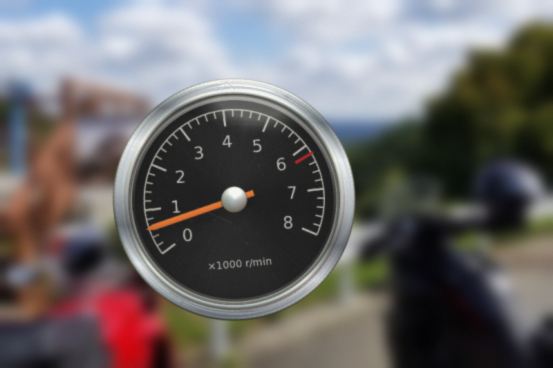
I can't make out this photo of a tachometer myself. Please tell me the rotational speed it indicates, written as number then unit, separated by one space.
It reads 600 rpm
